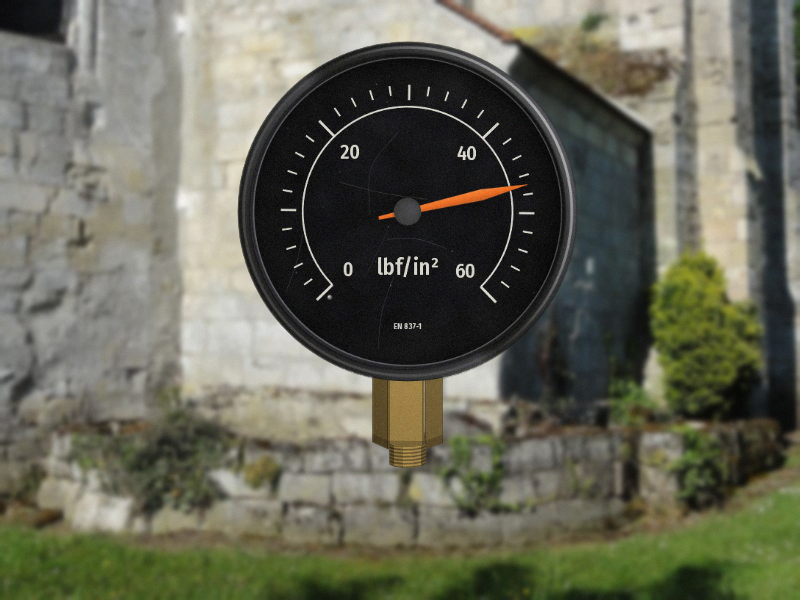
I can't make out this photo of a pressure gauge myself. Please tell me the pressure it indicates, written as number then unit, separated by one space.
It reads 47 psi
